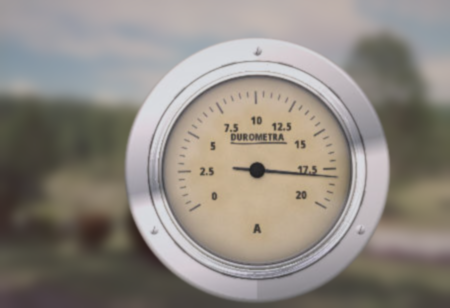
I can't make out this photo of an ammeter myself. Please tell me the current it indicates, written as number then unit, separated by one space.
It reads 18 A
